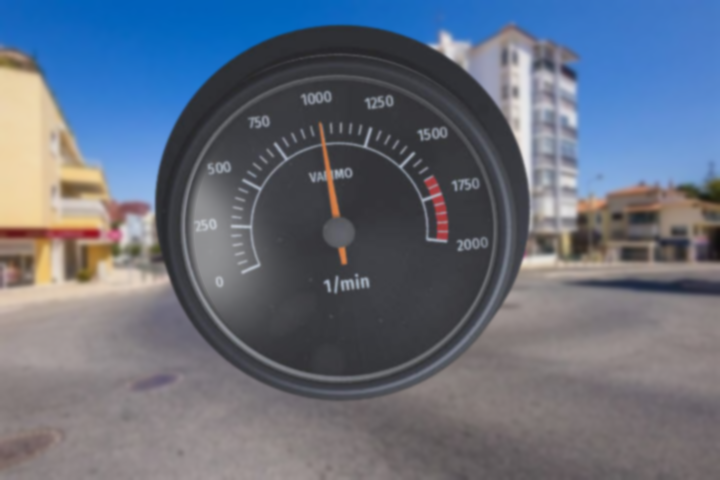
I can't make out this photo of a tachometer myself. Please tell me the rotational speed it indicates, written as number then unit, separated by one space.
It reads 1000 rpm
